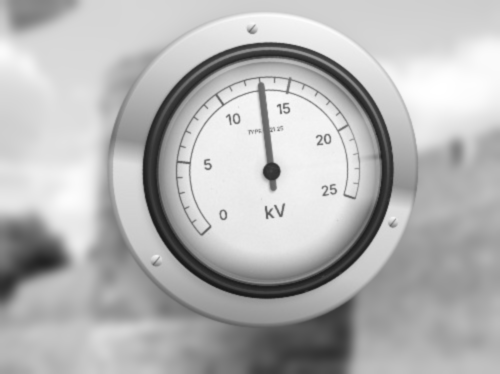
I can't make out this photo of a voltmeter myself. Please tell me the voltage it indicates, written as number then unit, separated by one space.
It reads 13 kV
